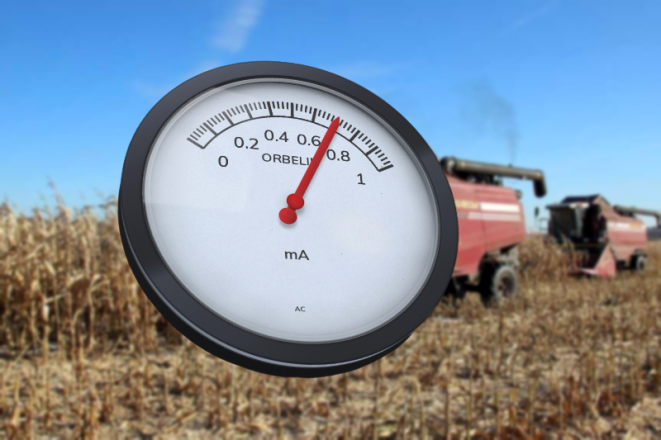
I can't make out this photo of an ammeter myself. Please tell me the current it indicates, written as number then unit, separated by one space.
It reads 0.7 mA
